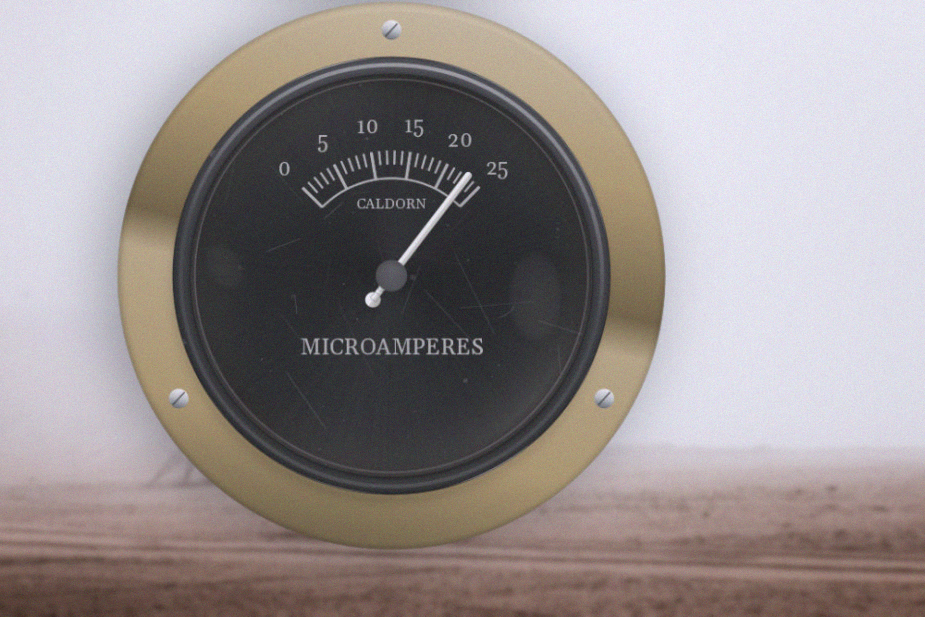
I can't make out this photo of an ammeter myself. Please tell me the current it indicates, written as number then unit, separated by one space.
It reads 23 µA
